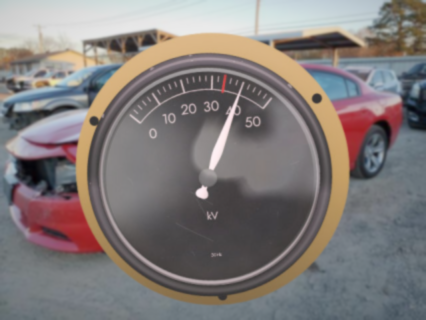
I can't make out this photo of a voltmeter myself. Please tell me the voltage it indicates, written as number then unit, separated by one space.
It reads 40 kV
